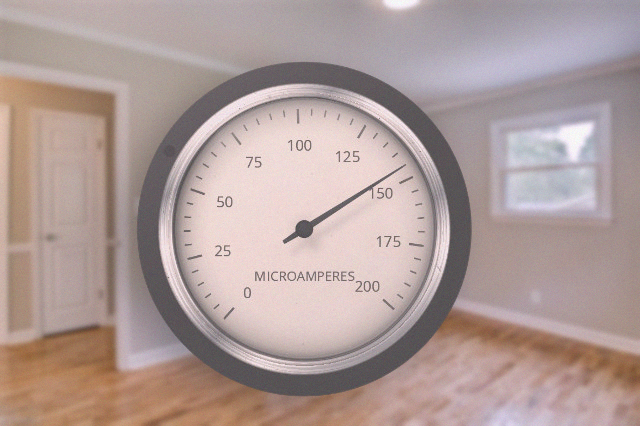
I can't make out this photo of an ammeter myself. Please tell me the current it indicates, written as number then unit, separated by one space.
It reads 145 µA
